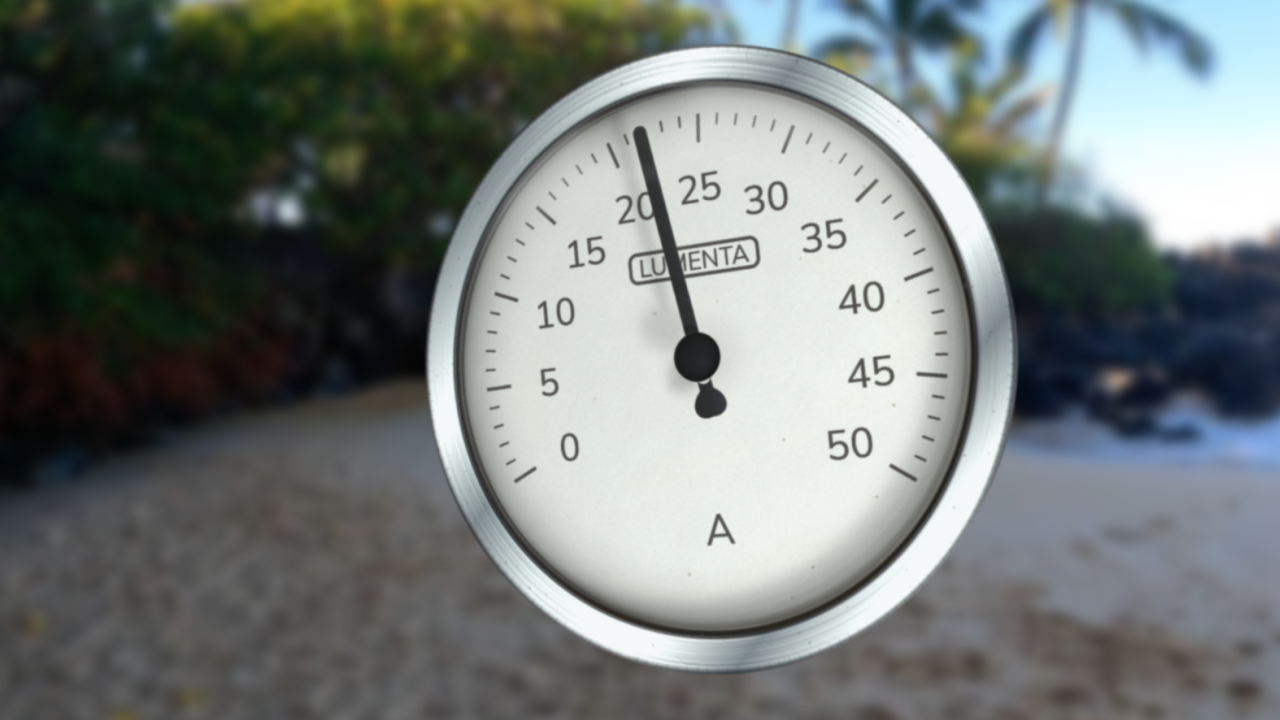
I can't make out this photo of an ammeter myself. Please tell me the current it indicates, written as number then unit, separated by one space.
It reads 22 A
